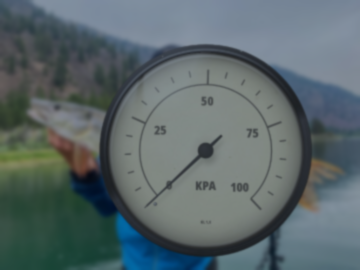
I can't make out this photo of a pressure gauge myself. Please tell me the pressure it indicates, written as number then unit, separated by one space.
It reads 0 kPa
